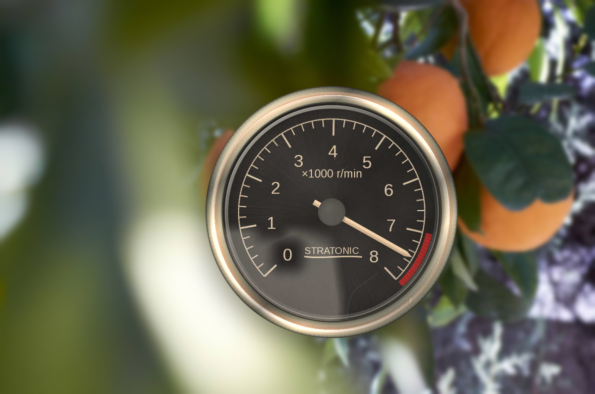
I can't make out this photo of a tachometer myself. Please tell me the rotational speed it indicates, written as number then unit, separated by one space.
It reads 7500 rpm
